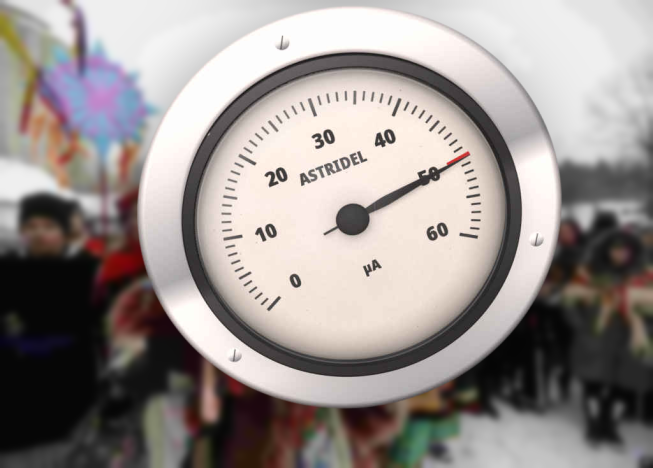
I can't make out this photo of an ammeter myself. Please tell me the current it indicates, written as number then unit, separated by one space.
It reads 50 µA
